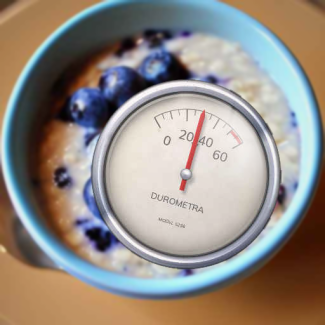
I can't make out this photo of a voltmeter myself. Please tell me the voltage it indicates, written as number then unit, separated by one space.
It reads 30 V
